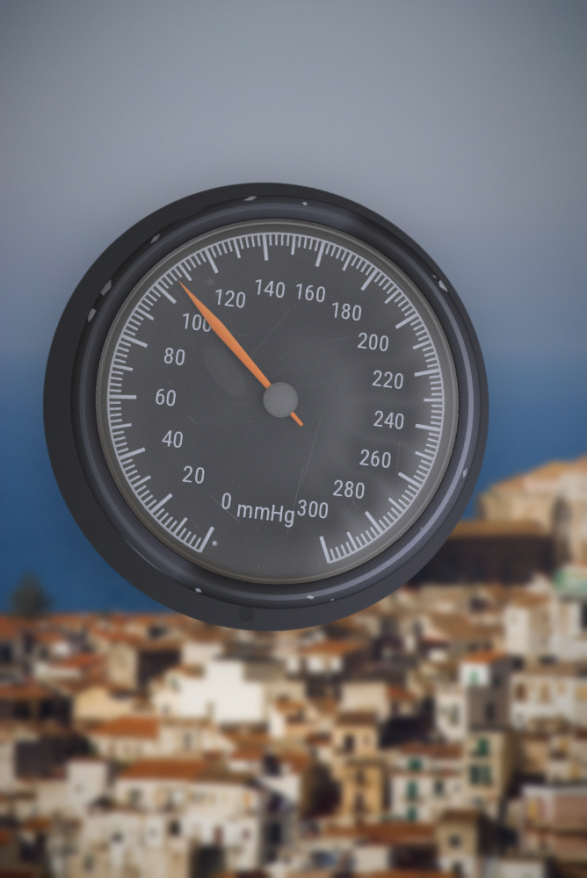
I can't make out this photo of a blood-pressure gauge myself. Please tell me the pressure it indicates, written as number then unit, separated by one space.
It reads 106 mmHg
